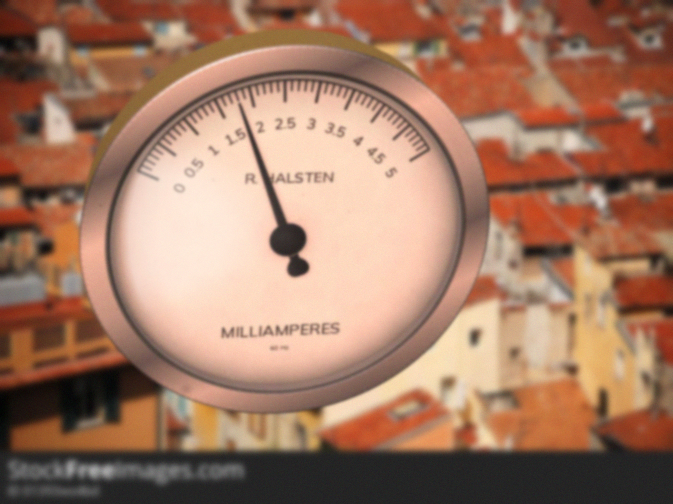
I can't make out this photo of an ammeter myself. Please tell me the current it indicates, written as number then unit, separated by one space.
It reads 1.8 mA
